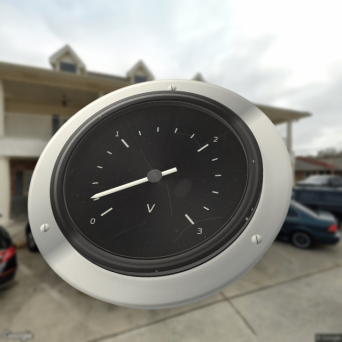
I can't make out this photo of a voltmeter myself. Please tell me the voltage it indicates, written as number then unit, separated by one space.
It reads 0.2 V
